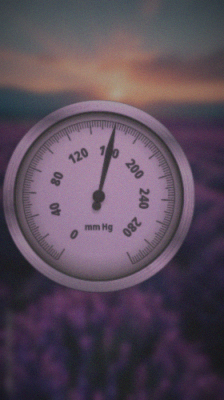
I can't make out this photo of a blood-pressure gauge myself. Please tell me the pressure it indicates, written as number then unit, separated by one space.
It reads 160 mmHg
